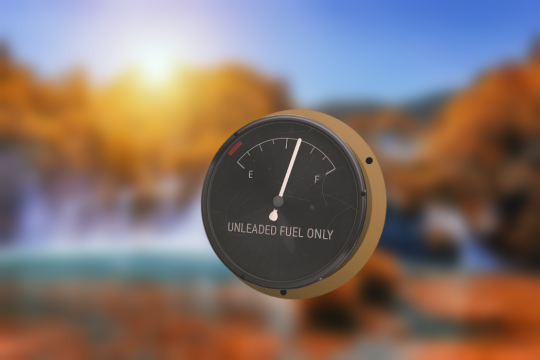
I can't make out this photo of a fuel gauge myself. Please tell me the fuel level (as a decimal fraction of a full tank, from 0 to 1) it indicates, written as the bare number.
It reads 0.625
